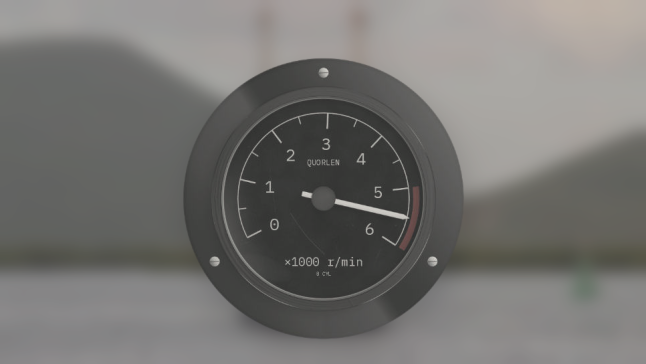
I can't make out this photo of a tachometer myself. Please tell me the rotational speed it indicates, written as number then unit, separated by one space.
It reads 5500 rpm
